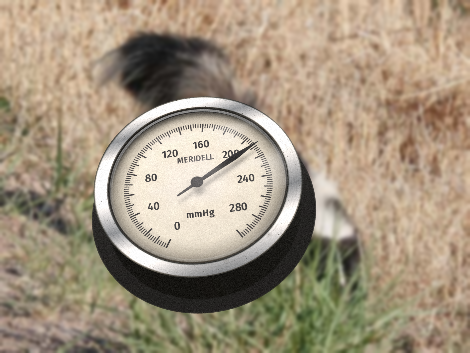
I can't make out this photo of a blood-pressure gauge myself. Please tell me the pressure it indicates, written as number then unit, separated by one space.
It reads 210 mmHg
